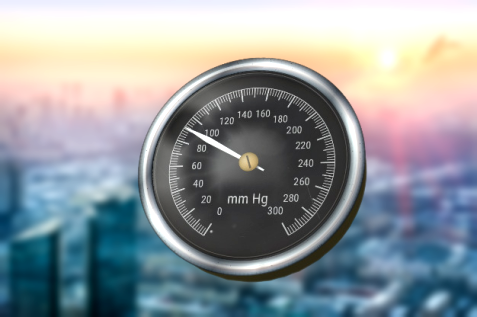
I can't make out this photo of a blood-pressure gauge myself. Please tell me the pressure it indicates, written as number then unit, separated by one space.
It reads 90 mmHg
